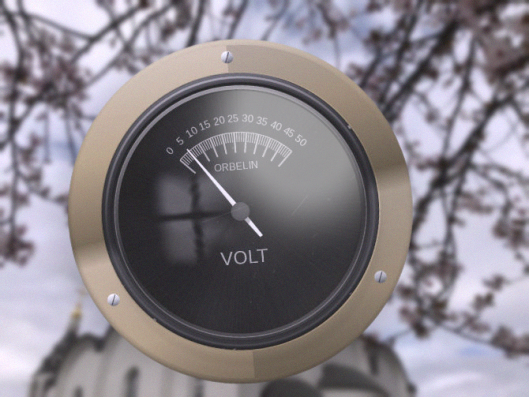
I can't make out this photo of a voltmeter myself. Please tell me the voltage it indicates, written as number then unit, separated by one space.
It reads 5 V
